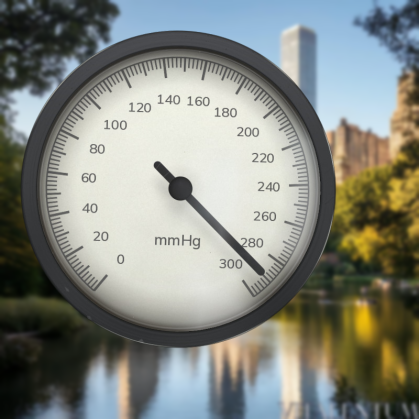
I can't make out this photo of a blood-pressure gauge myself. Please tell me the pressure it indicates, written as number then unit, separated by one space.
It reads 290 mmHg
